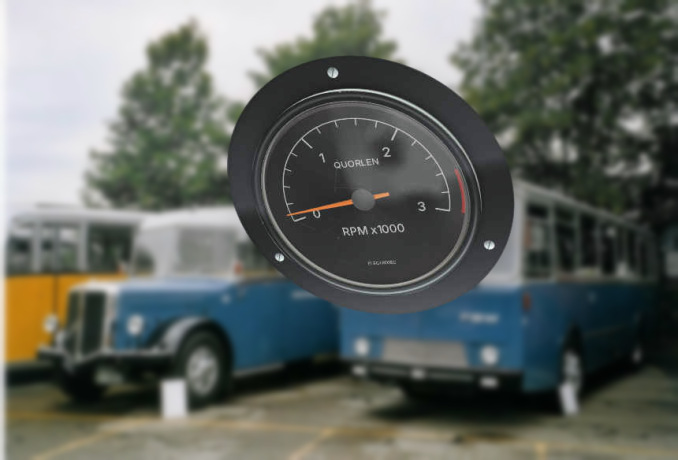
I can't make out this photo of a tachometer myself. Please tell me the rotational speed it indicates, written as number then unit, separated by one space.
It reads 100 rpm
